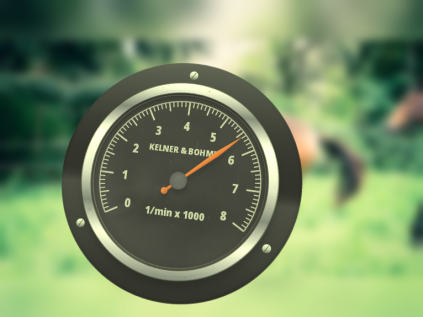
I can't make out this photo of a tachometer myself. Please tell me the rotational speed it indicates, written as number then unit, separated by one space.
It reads 5600 rpm
